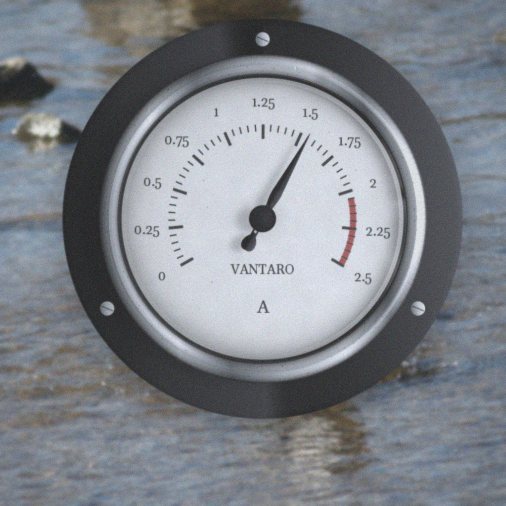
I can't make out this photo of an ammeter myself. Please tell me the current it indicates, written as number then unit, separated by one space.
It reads 1.55 A
